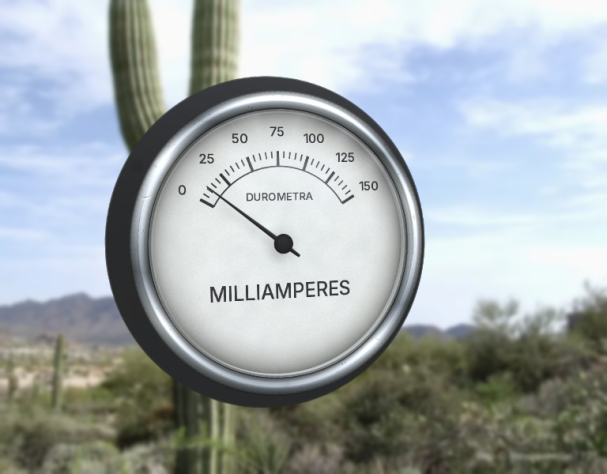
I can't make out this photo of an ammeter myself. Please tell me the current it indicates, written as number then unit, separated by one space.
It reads 10 mA
